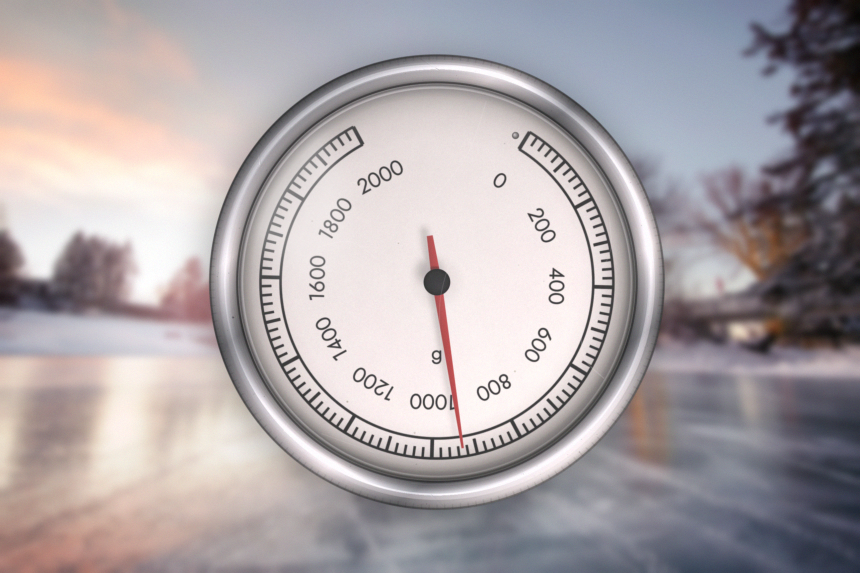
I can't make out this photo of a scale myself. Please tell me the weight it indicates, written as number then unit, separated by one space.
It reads 930 g
